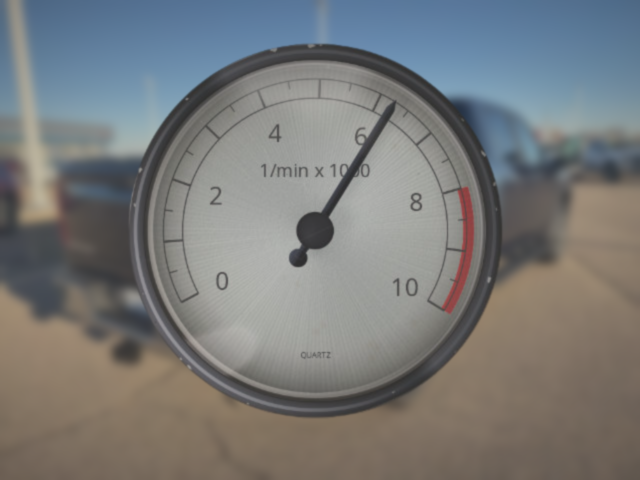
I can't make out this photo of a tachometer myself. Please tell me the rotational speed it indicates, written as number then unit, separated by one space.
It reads 6250 rpm
